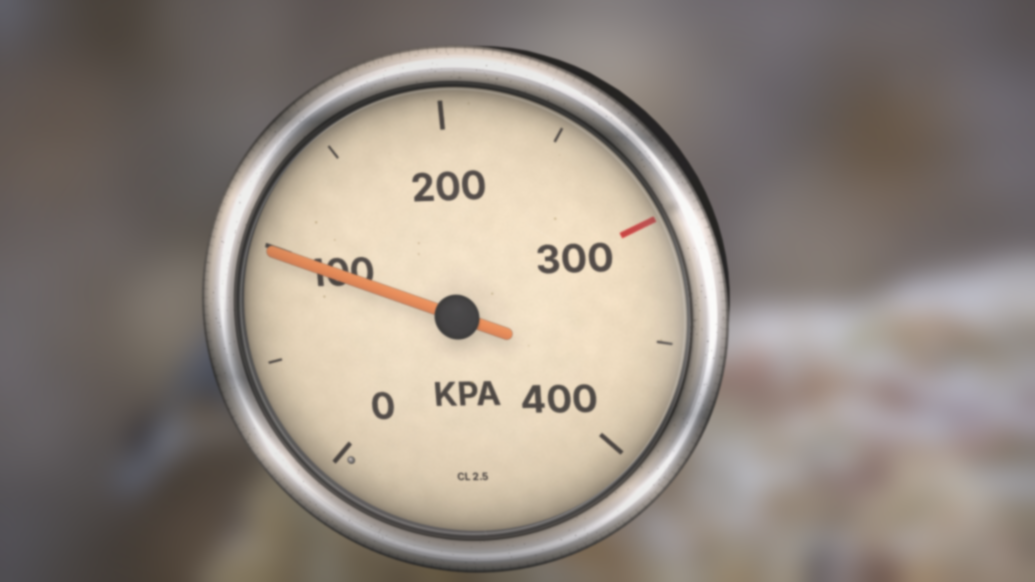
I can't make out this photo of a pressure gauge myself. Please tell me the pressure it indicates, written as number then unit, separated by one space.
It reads 100 kPa
